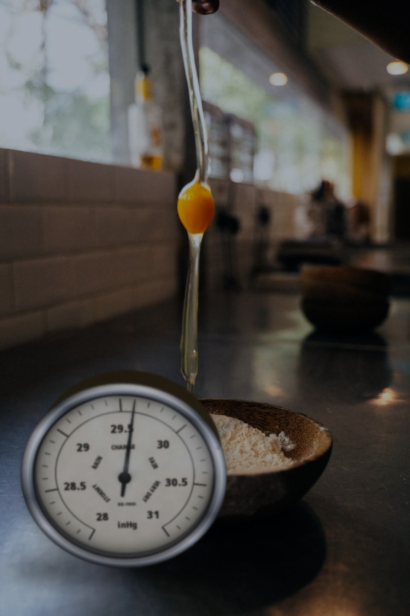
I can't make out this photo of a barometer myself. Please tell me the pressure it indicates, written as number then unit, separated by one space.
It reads 29.6 inHg
